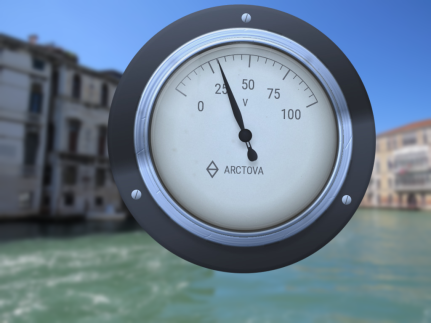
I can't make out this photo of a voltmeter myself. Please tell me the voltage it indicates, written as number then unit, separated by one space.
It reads 30 V
